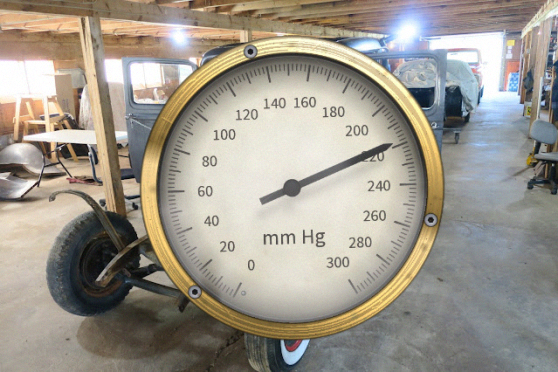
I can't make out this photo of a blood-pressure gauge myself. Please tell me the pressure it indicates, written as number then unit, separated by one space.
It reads 218 mmHg
